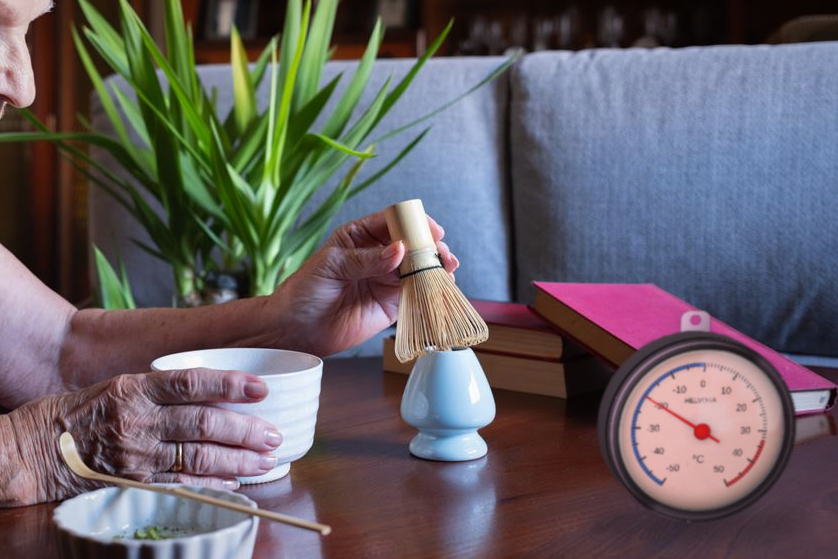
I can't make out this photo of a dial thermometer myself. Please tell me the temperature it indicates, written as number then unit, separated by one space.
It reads -20 °C
